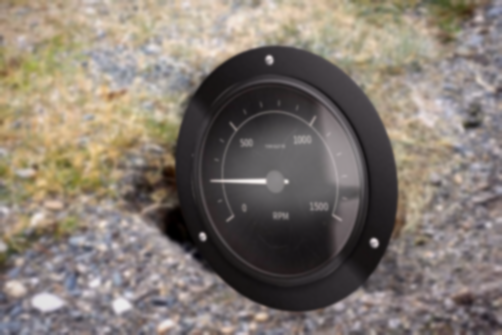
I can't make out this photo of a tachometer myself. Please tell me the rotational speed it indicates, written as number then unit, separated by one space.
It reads 200 rpm
